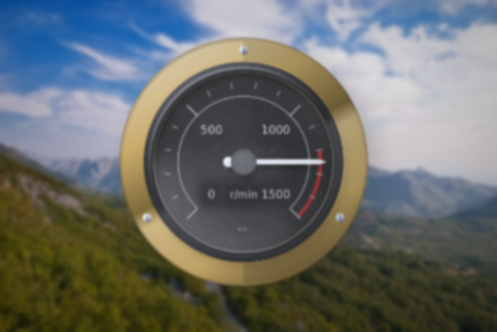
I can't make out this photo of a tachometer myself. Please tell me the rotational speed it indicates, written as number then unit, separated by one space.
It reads 1250 rpm
